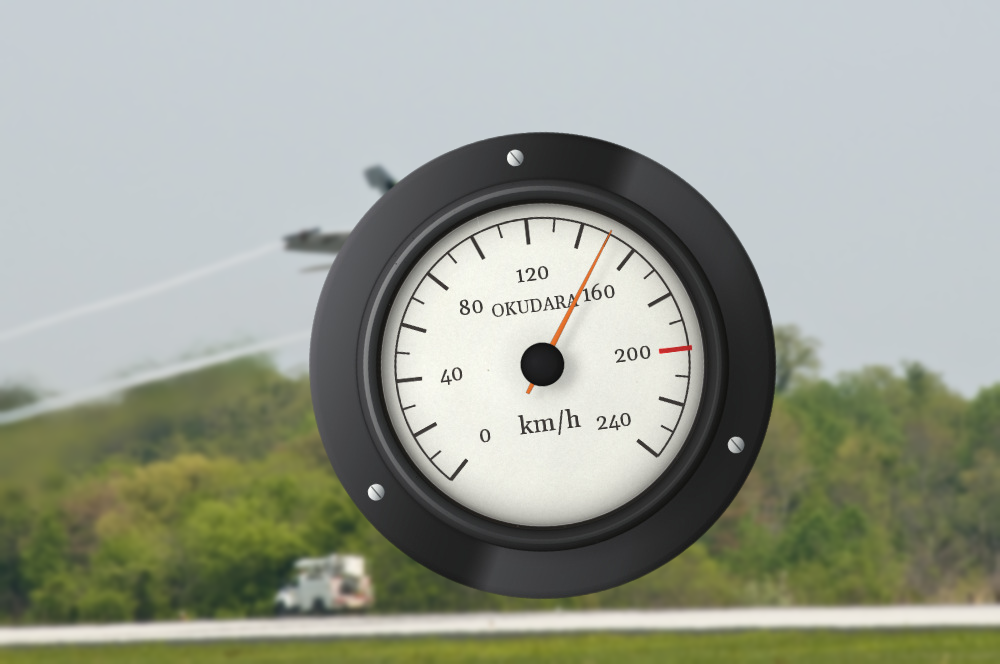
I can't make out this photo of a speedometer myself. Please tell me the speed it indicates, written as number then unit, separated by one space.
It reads 150 km/h
